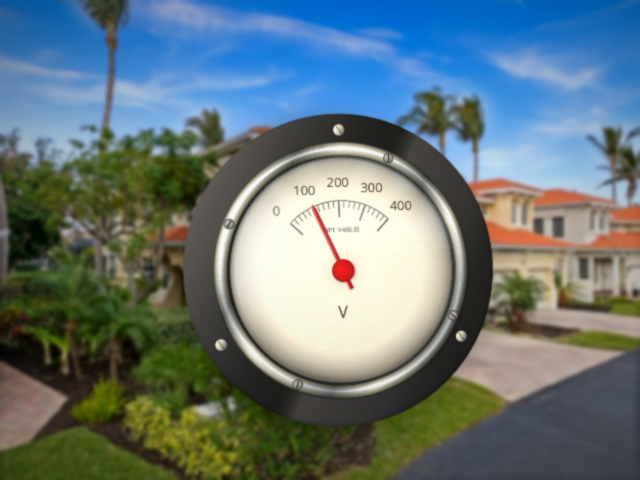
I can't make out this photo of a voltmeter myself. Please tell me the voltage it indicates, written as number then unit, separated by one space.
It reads 100 V
